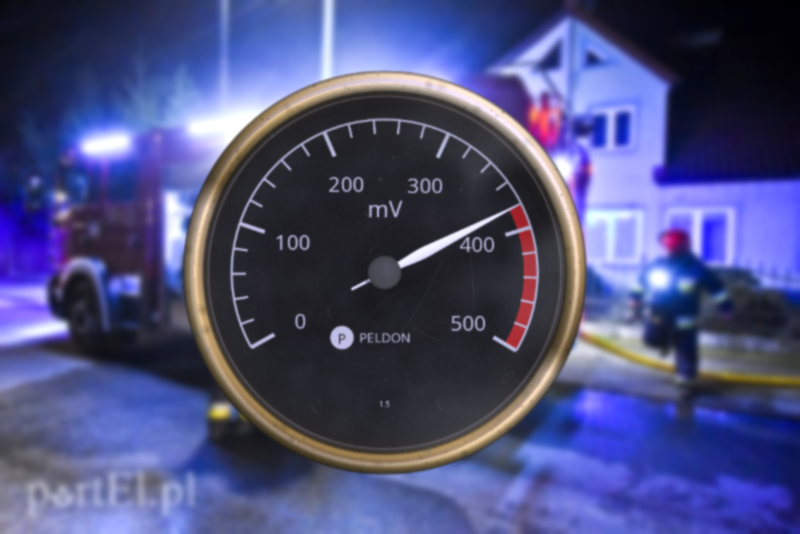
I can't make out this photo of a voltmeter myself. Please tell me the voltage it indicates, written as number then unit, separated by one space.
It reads 380 mV
